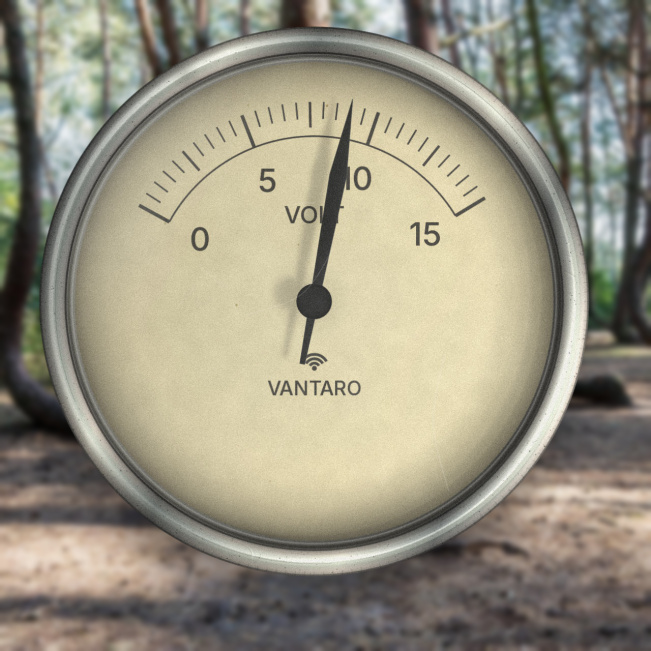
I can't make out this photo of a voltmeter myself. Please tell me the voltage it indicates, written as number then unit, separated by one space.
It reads 9 V
